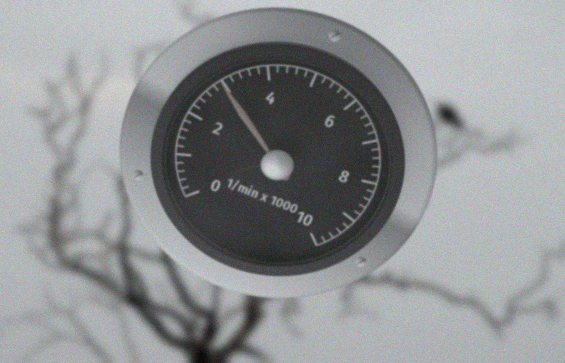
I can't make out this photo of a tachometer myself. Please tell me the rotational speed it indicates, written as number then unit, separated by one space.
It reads 3000 rpm
